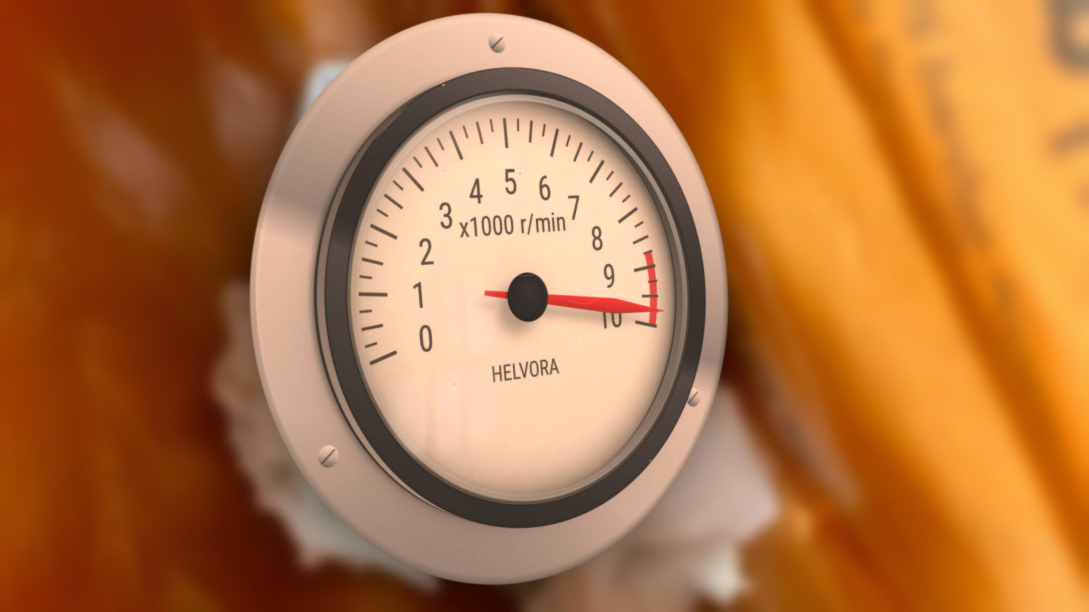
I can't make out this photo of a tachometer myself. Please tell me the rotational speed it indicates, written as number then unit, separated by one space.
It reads 9750 rpm
